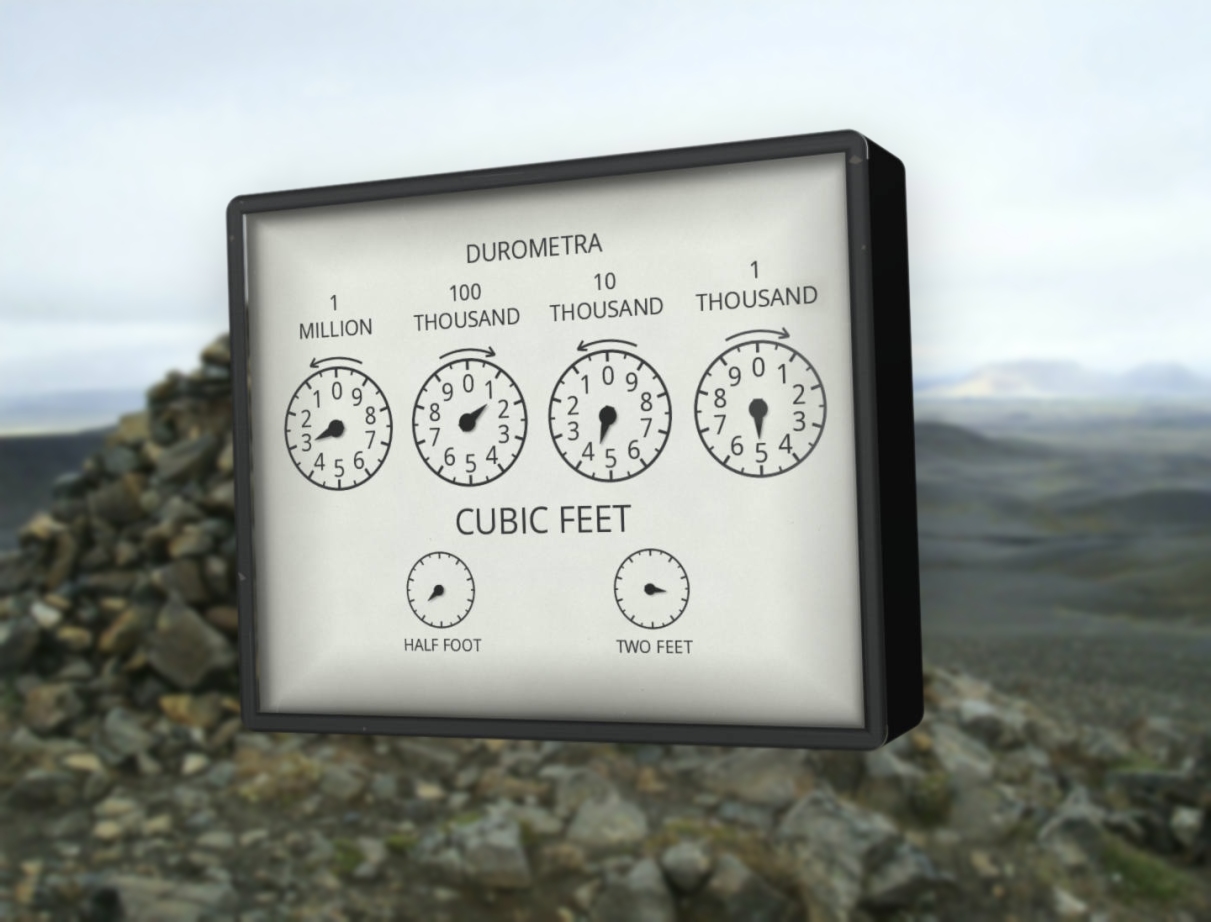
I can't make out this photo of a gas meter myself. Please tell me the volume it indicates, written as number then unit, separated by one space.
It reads 314500 ft³
